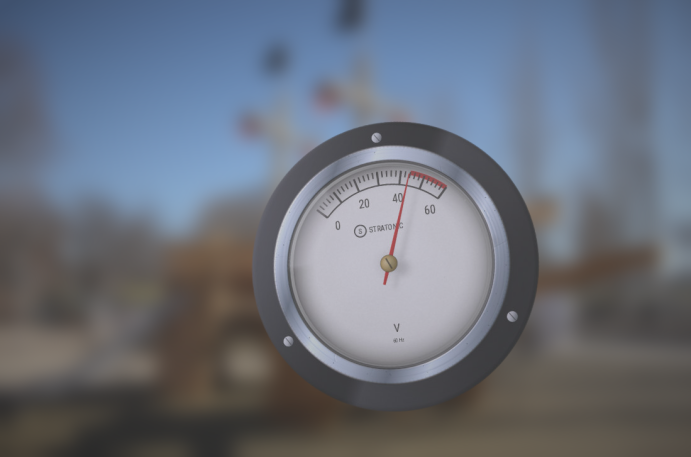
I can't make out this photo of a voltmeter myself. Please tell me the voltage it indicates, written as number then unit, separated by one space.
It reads 44 V
